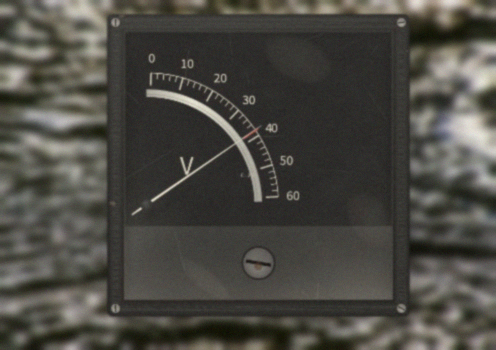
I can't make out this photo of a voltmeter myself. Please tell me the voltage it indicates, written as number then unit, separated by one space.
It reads 38 V
